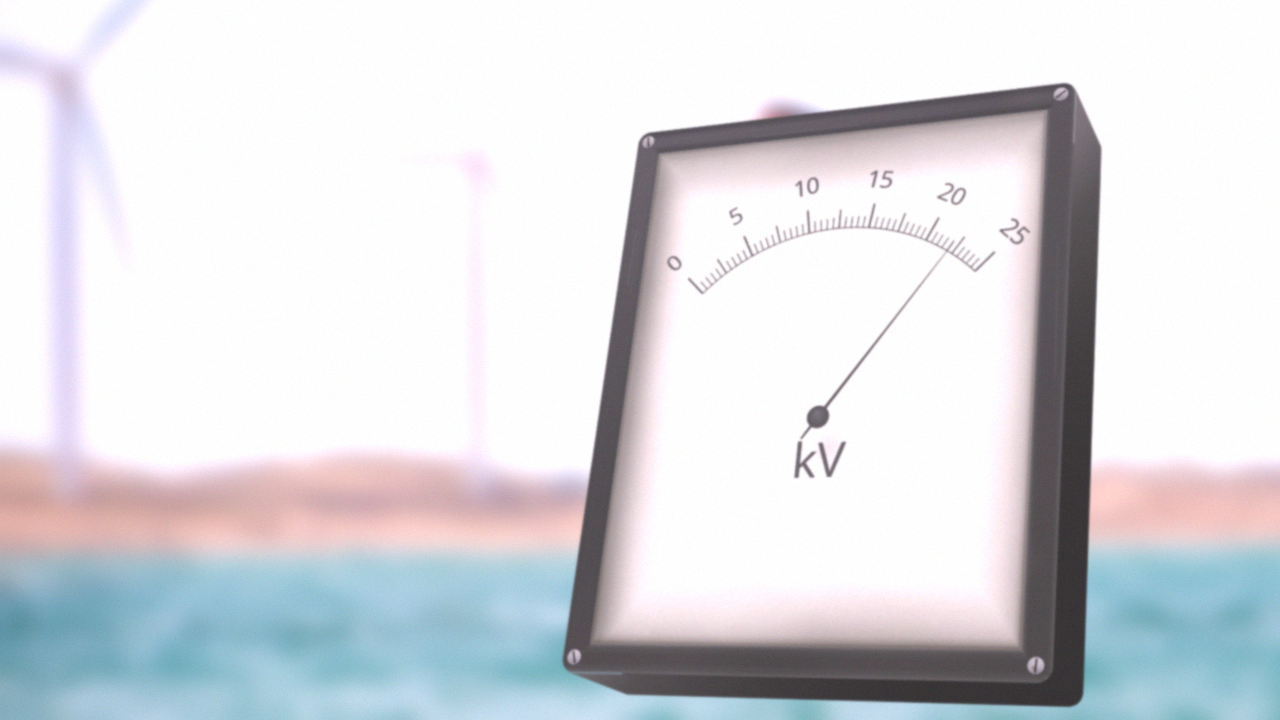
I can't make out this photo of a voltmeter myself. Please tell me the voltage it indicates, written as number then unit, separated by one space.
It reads 22.5 kV
